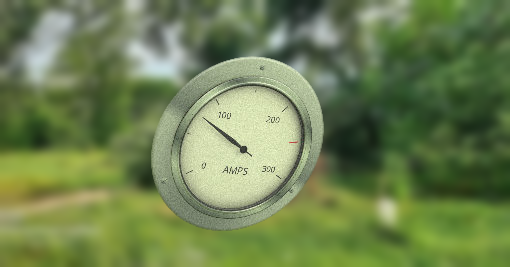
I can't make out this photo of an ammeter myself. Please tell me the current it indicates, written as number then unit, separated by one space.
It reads 75 A
